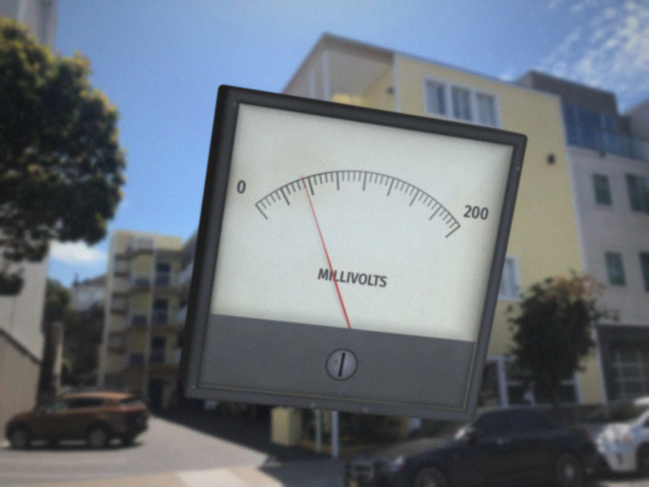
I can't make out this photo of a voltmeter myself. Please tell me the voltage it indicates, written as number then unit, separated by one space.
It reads 45 mV
